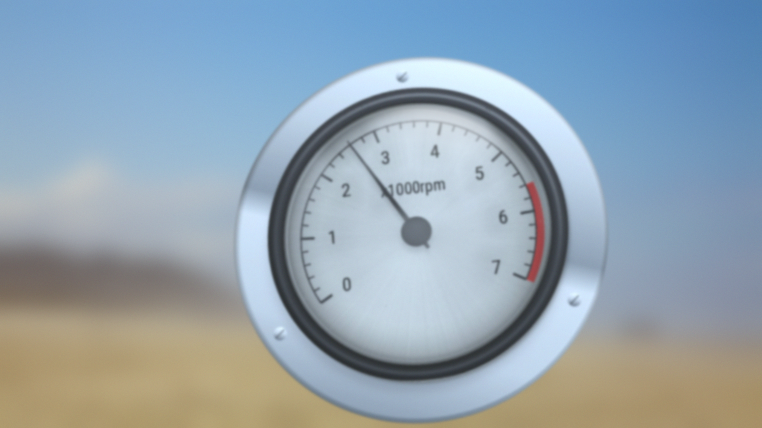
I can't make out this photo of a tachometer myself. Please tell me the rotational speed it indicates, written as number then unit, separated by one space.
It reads 2600 rpm
